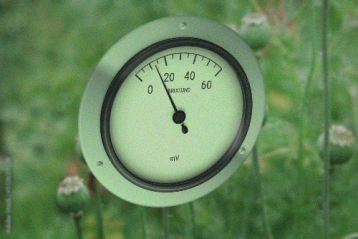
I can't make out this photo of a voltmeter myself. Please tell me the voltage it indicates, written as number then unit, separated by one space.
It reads 12.5 mV
